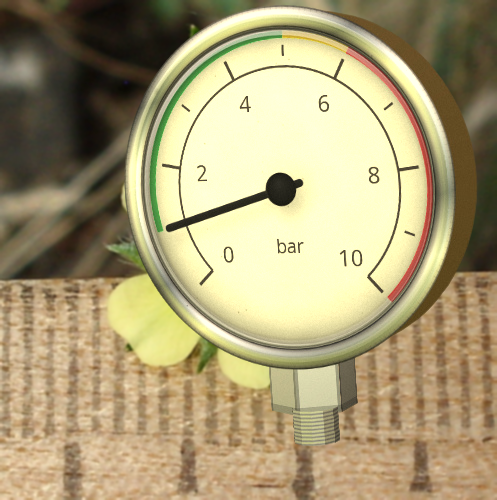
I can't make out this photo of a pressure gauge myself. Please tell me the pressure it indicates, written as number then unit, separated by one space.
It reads 1 bar
